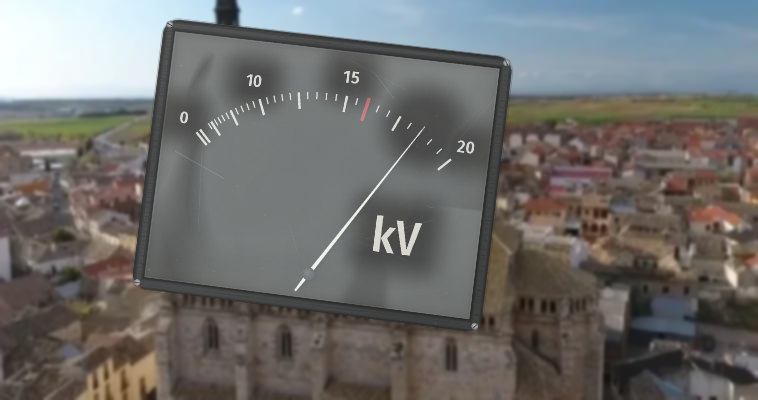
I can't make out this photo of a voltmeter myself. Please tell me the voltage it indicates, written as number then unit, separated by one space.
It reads 18.5 kV
